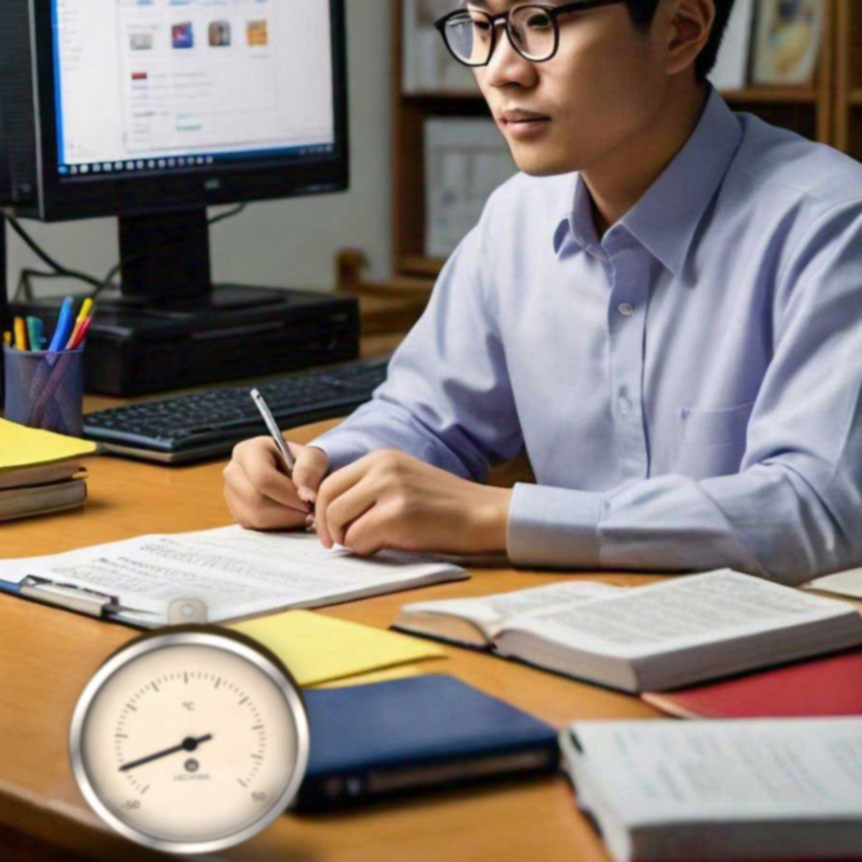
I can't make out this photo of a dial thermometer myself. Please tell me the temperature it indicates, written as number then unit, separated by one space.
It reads -40 °C
